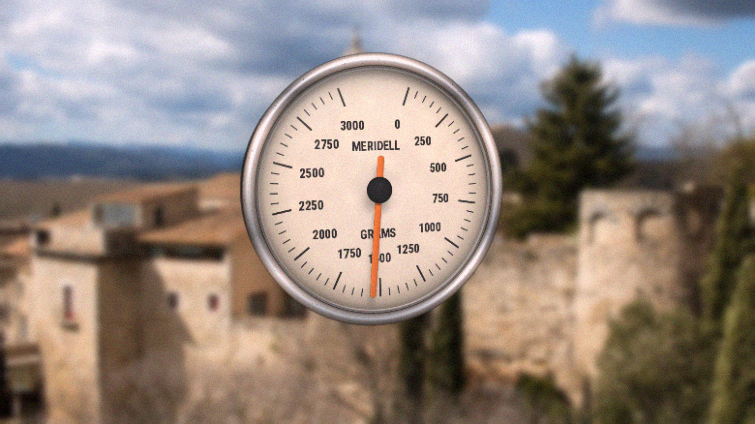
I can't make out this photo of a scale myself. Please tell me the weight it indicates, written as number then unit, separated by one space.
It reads 1550 g
